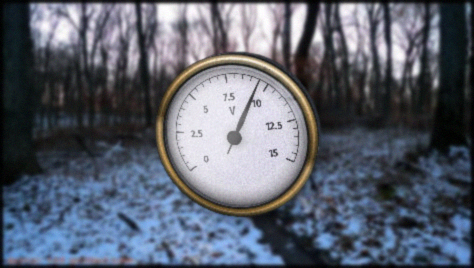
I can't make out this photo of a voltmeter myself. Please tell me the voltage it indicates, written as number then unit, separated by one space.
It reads 9.5 V
